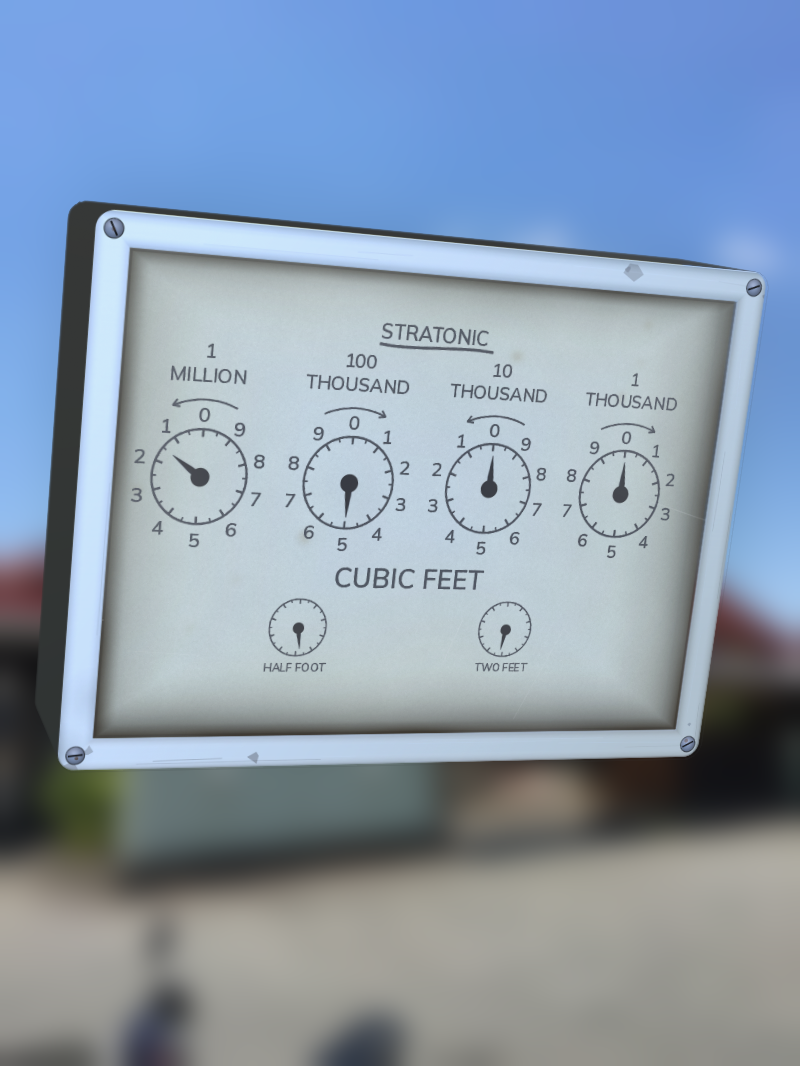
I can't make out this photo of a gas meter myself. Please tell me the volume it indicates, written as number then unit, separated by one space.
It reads 150000 ft³
